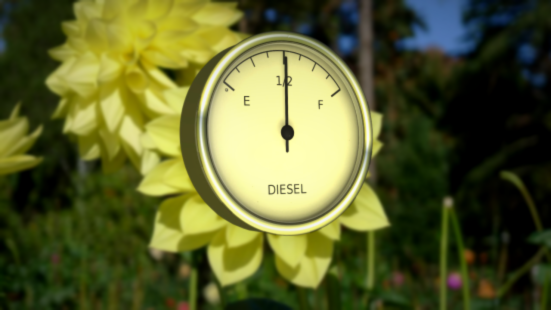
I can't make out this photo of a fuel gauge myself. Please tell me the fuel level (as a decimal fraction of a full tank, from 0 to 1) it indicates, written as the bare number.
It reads 0.5
